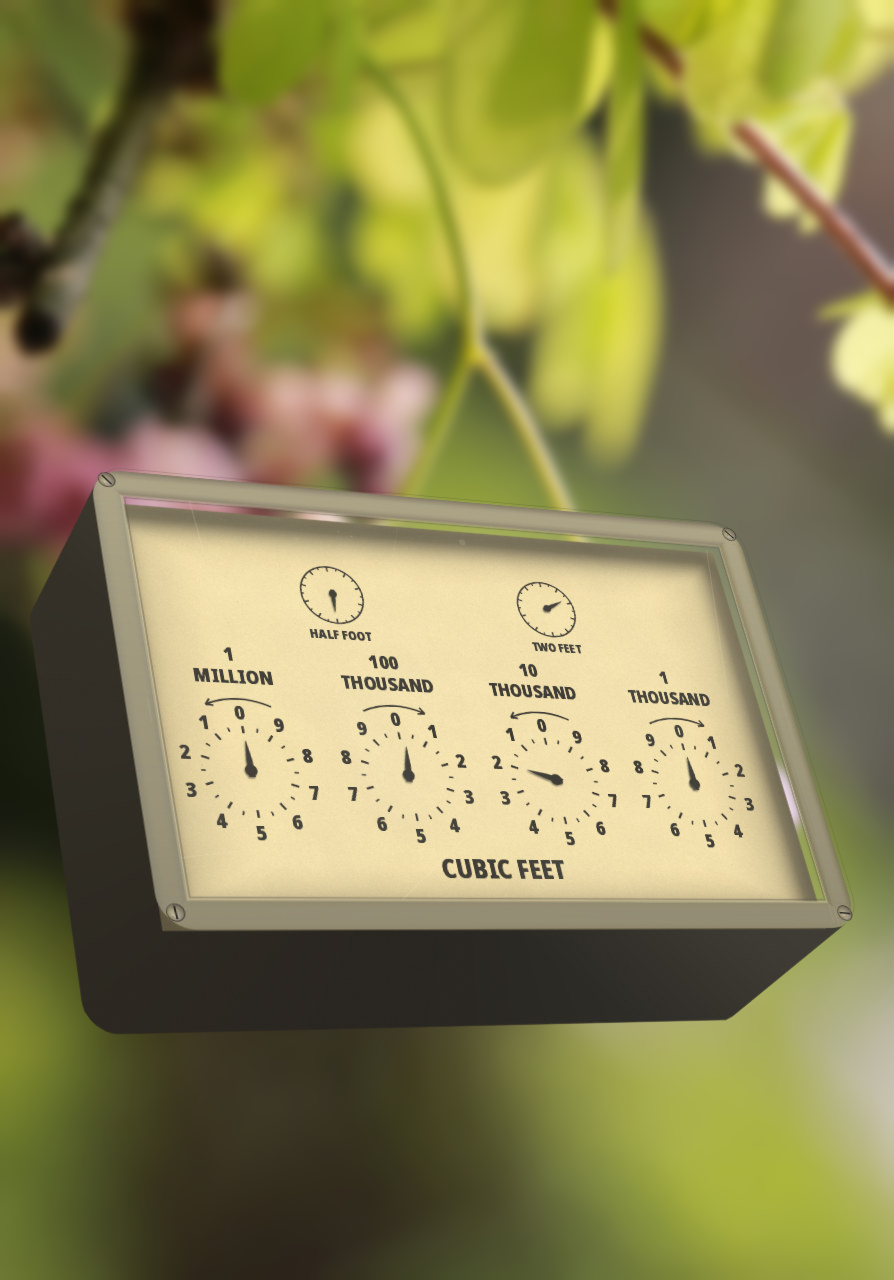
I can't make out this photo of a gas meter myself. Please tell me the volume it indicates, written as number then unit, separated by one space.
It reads 2000 ft³
